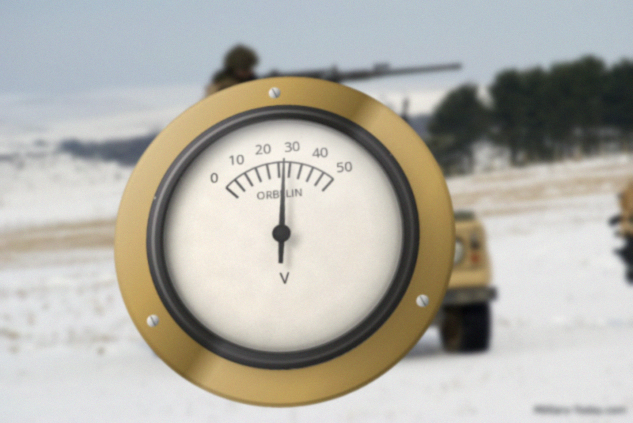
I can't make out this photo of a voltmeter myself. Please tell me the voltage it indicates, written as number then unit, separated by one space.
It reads 27.5 V
